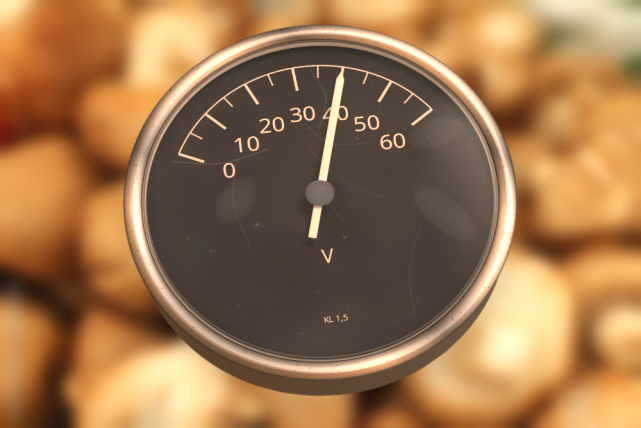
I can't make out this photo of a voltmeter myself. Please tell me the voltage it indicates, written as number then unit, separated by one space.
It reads 40 V
